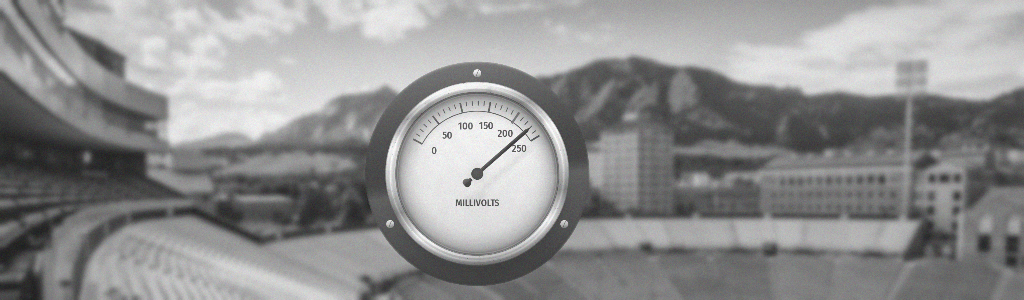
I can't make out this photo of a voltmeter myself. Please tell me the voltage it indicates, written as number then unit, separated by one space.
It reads 230 mV
